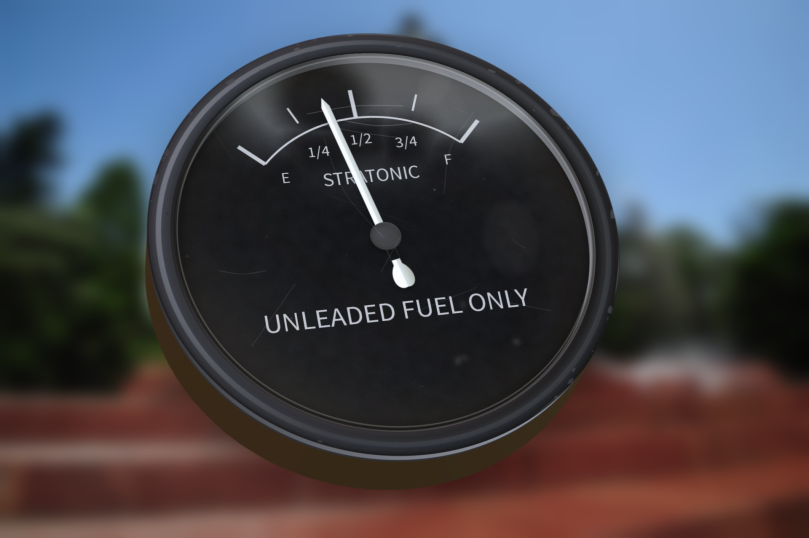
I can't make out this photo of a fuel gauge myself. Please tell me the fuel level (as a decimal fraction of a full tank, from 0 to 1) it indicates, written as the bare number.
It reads 0.375
